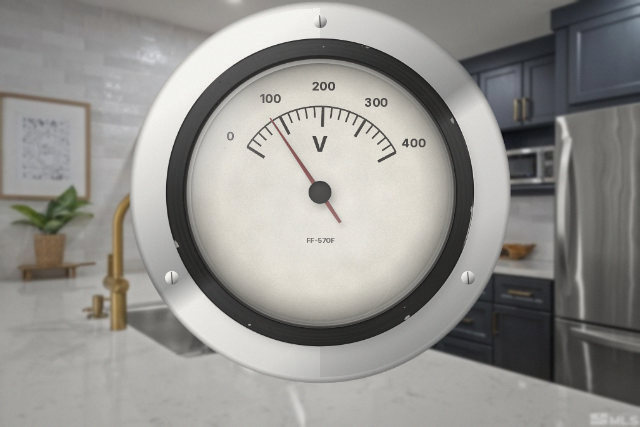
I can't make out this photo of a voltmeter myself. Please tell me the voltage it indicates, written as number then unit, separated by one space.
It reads 80 V
